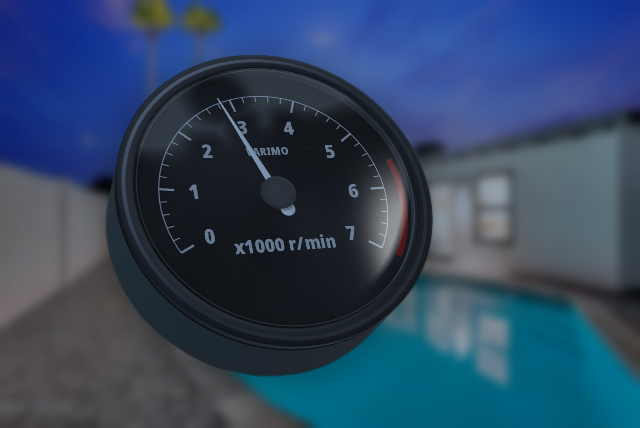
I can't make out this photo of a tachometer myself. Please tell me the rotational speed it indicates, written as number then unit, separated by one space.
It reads 2800 rpm
